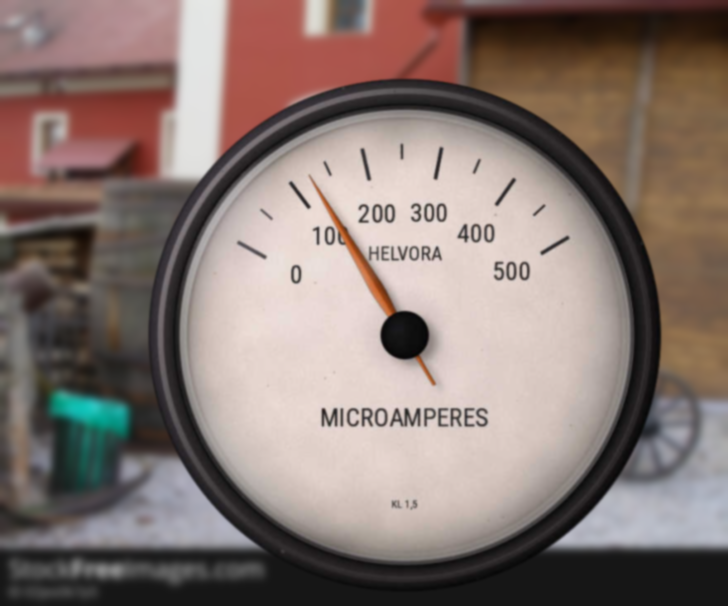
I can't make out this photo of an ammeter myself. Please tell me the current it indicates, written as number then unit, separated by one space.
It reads 125 µA
